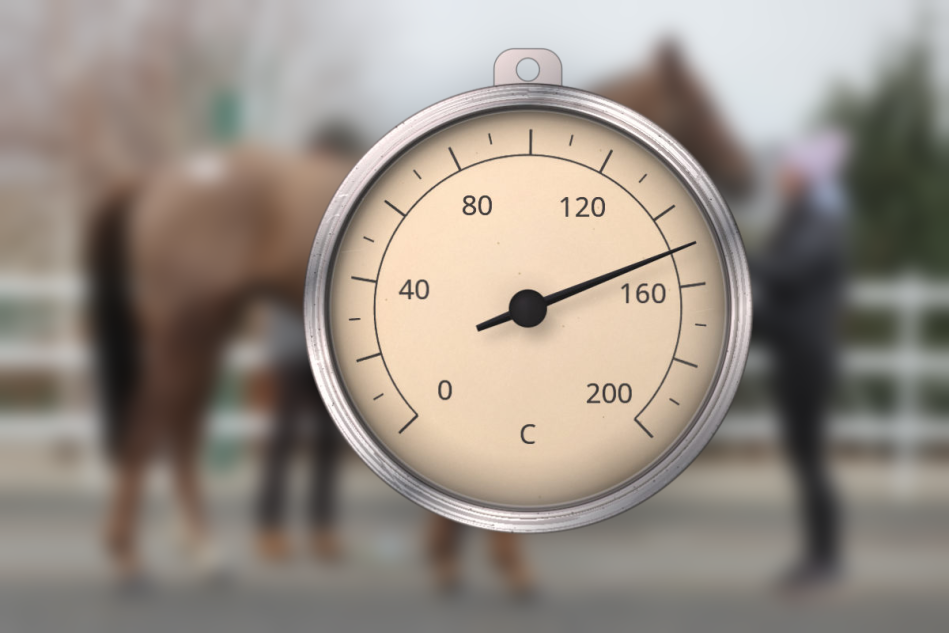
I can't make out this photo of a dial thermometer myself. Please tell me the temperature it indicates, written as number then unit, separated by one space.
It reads 150 °C
